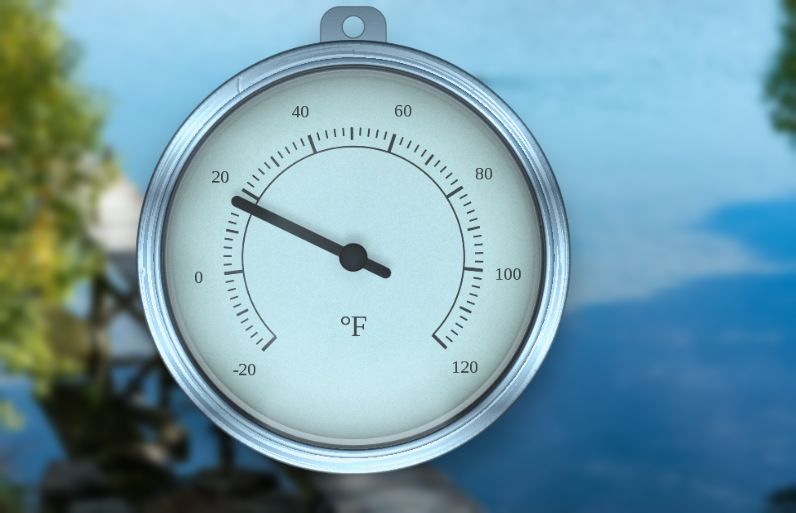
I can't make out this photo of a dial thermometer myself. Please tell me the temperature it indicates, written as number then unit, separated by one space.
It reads 17 °F
